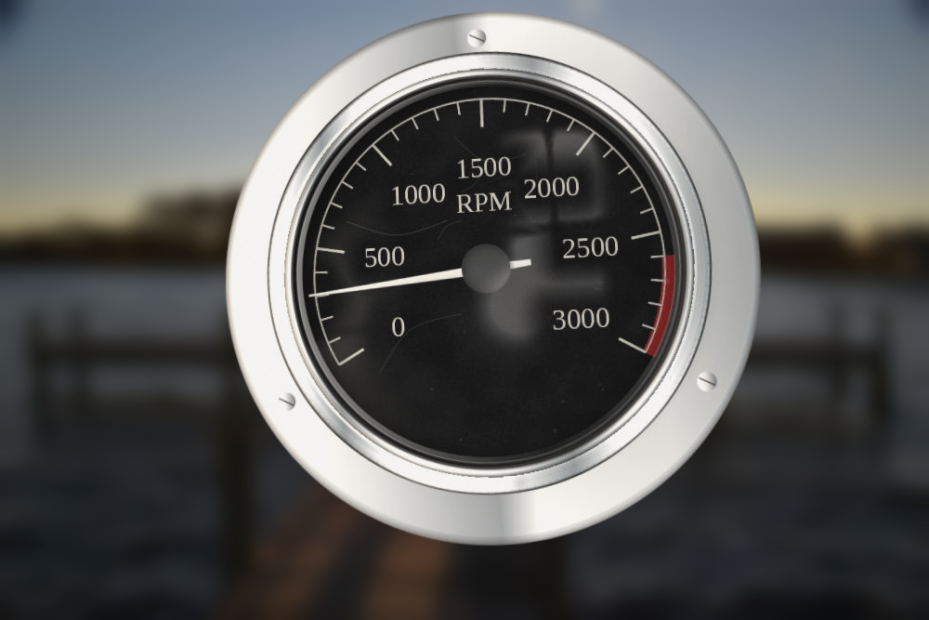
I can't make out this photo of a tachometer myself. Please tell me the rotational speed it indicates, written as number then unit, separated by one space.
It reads 300 rpm
